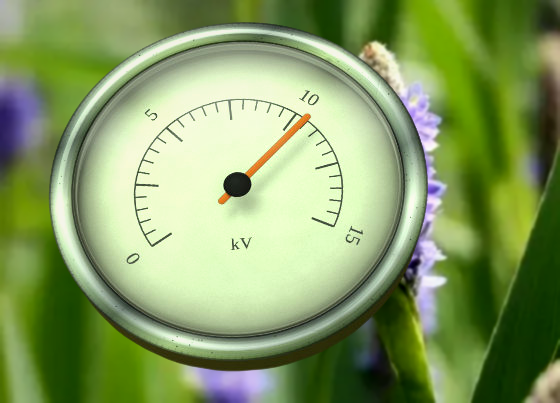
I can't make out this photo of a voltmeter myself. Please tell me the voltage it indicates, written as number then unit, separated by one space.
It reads 10.5 kV
